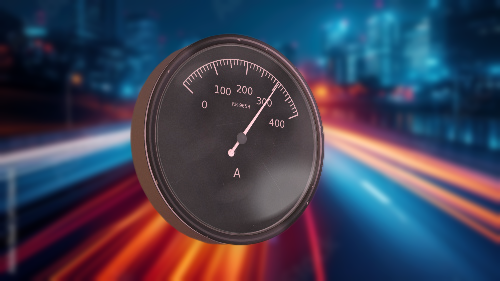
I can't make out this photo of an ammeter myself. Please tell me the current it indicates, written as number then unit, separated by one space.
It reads 300 A
